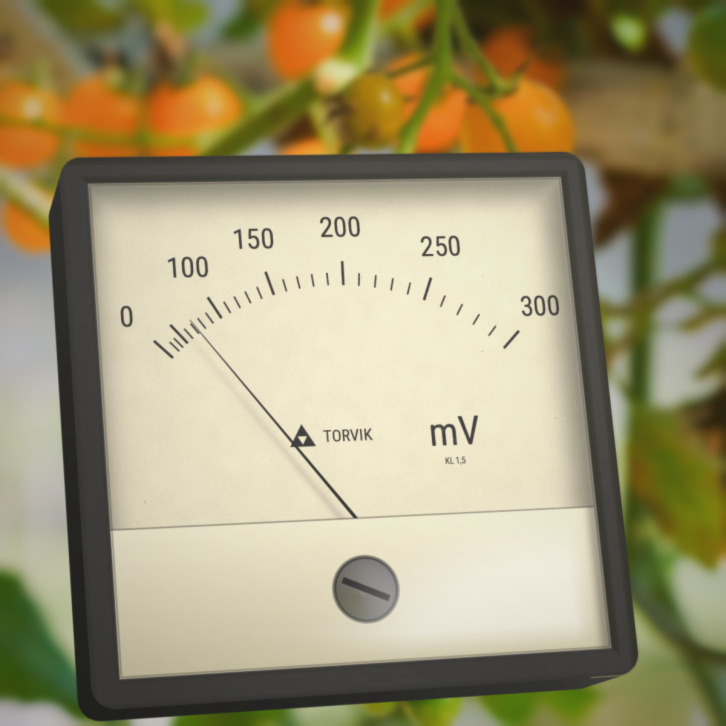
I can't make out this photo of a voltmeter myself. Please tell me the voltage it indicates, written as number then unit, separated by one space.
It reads 70 mV
